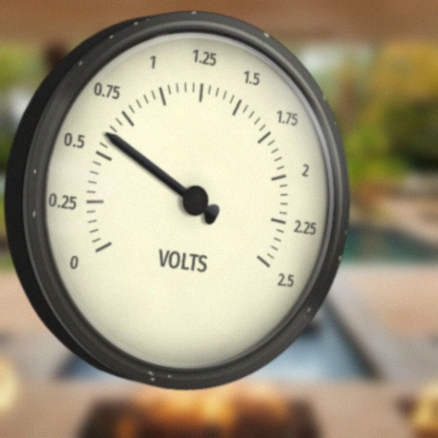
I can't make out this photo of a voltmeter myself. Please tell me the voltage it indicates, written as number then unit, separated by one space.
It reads 0.6 V
